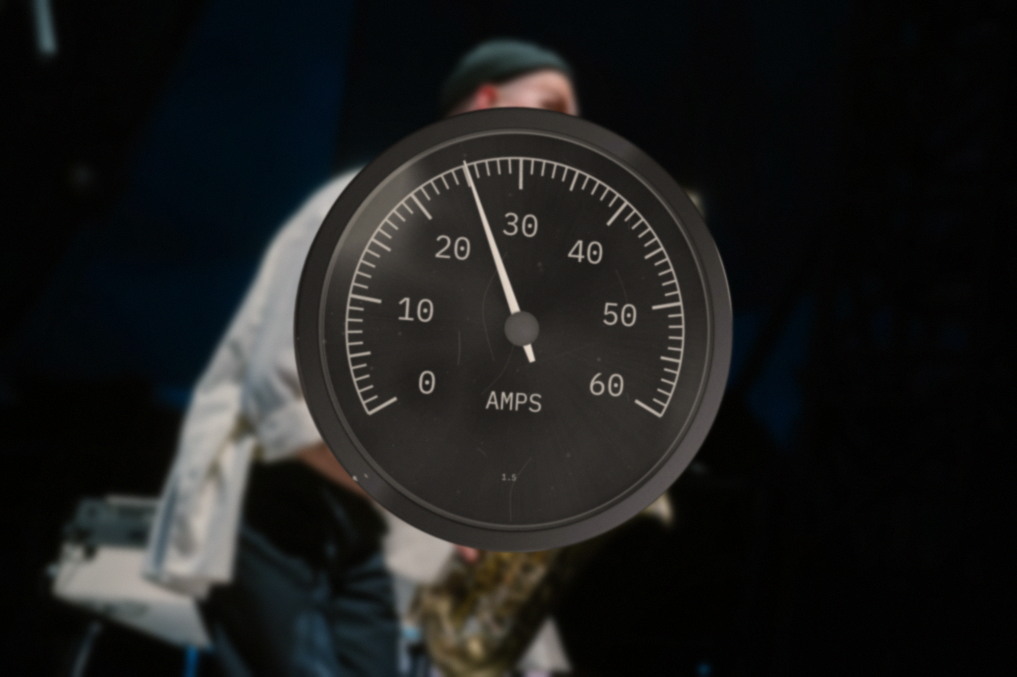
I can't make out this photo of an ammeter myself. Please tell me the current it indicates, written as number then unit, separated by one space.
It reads 25 A
